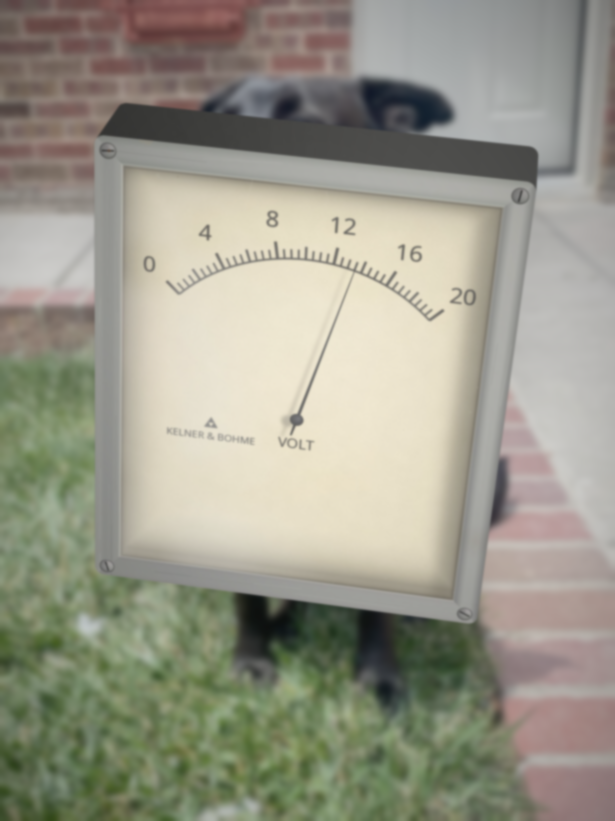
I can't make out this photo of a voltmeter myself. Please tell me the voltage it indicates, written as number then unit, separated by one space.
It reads 13.5 V
